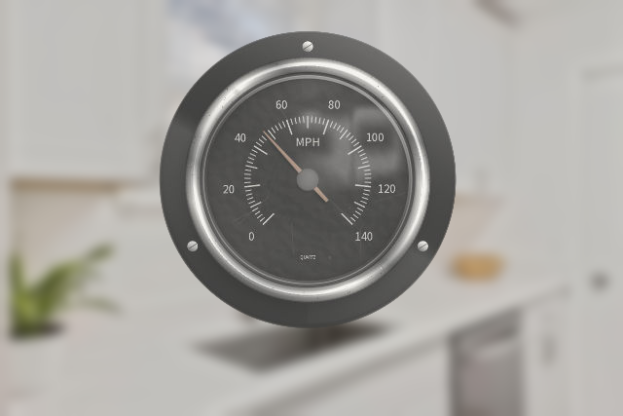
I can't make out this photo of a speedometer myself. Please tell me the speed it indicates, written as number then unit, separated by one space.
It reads 48 mph
